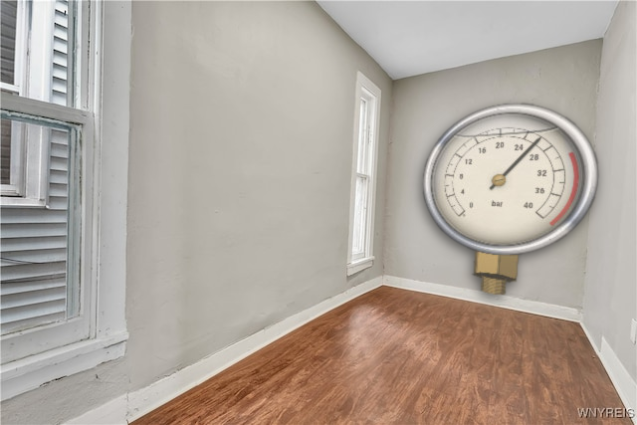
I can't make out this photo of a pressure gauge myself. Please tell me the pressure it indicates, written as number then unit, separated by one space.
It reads 26 bar
